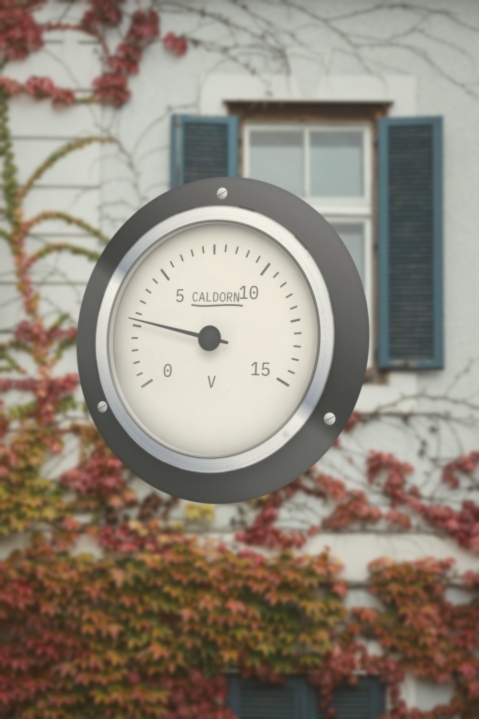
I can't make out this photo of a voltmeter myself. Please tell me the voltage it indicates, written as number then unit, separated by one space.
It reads 2.75 V
